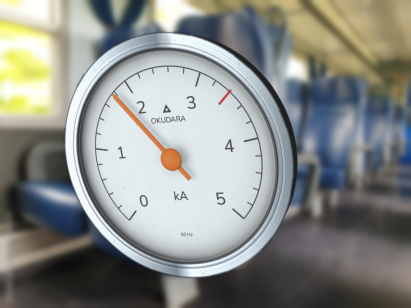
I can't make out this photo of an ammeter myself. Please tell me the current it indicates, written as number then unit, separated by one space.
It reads 1.8 kA
